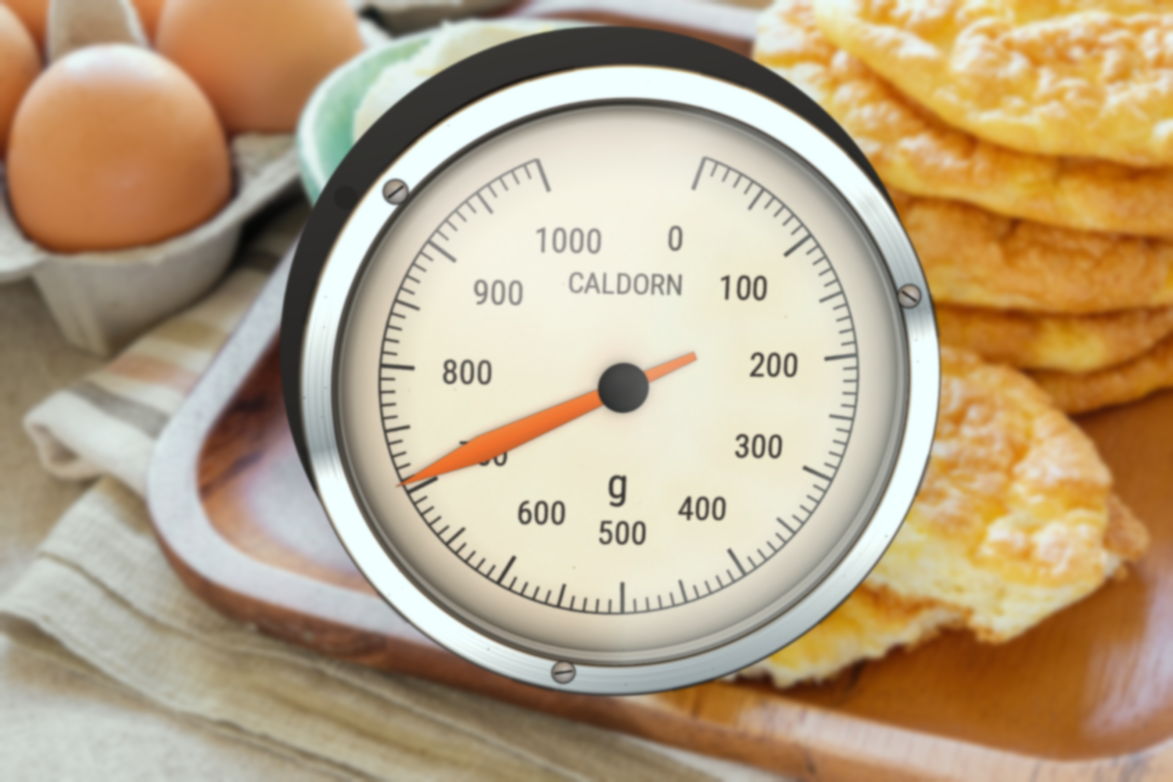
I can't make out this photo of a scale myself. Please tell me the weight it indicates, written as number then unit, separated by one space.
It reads 710 g
